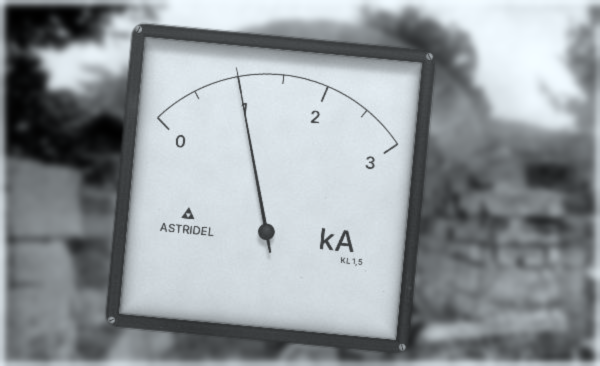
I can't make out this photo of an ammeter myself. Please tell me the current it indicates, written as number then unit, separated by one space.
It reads 1 kA
